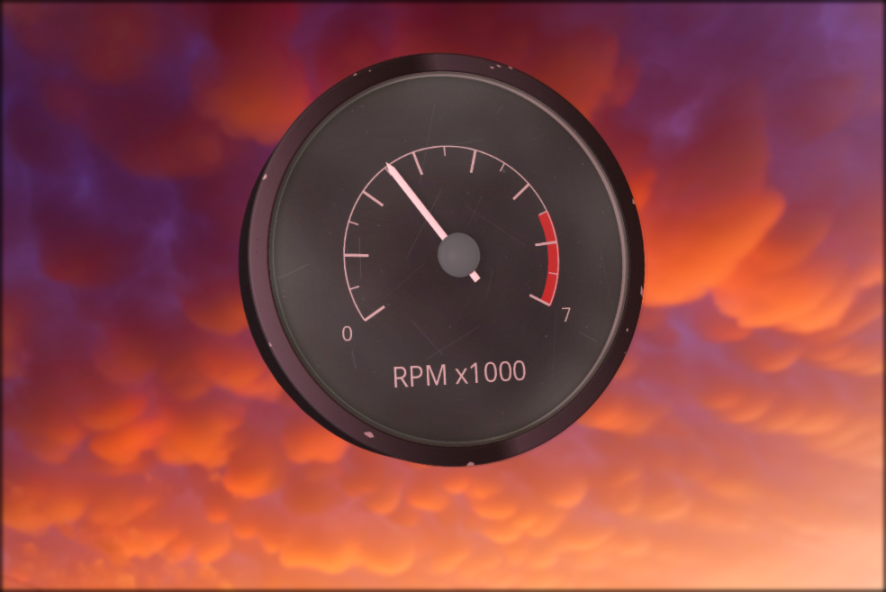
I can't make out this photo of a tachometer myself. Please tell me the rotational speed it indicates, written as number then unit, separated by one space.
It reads 2500 rpm
